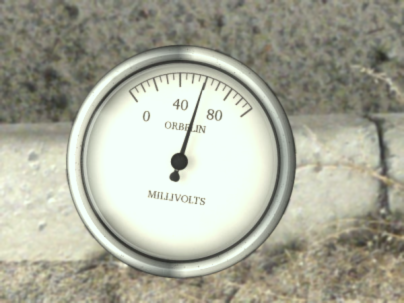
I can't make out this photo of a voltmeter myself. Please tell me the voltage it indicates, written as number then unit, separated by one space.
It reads 60 mV
